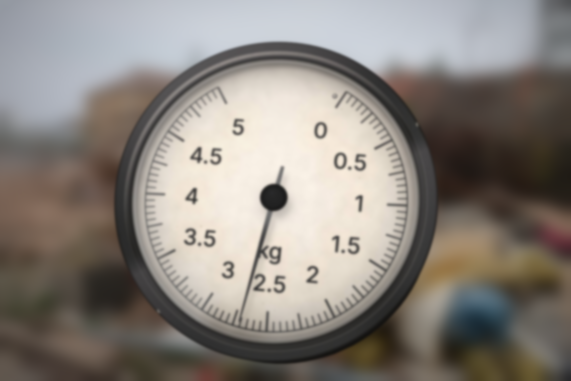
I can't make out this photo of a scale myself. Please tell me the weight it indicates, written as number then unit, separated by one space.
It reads 2.7 kg
